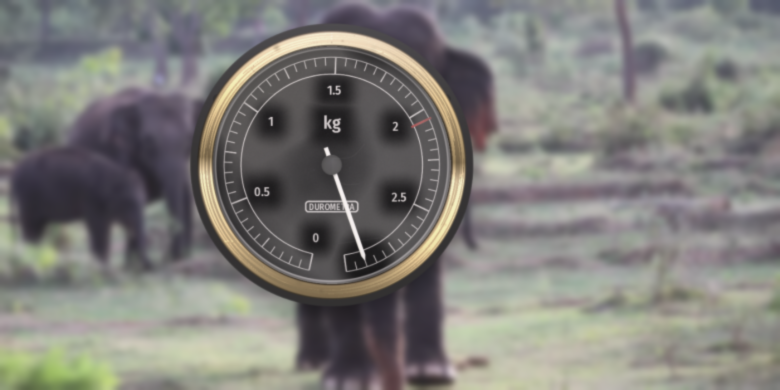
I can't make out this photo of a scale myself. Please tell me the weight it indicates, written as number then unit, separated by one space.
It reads 2.9 kg
